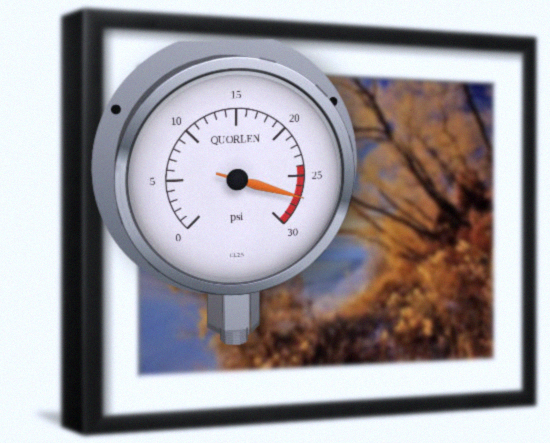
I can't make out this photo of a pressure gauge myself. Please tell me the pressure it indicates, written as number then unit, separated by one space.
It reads 27 psi
